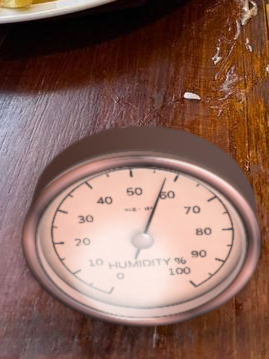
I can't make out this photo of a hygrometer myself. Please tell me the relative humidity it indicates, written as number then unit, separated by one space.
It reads 57.5 %
